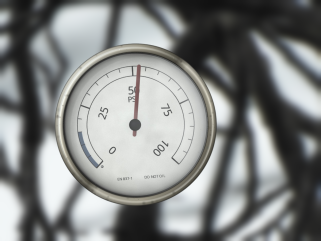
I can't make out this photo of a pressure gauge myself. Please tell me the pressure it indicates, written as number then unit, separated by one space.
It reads 52.5 psi
